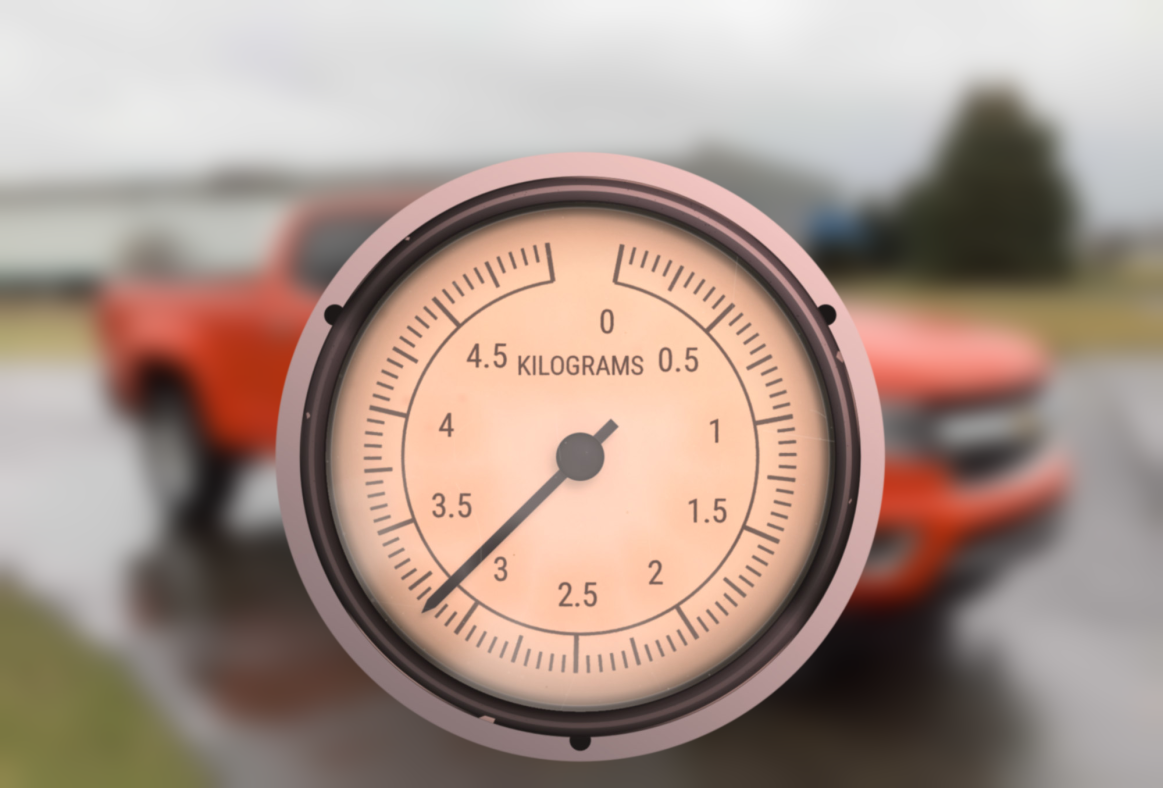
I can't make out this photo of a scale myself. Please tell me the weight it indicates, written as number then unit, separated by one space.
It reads 3.15 kg
